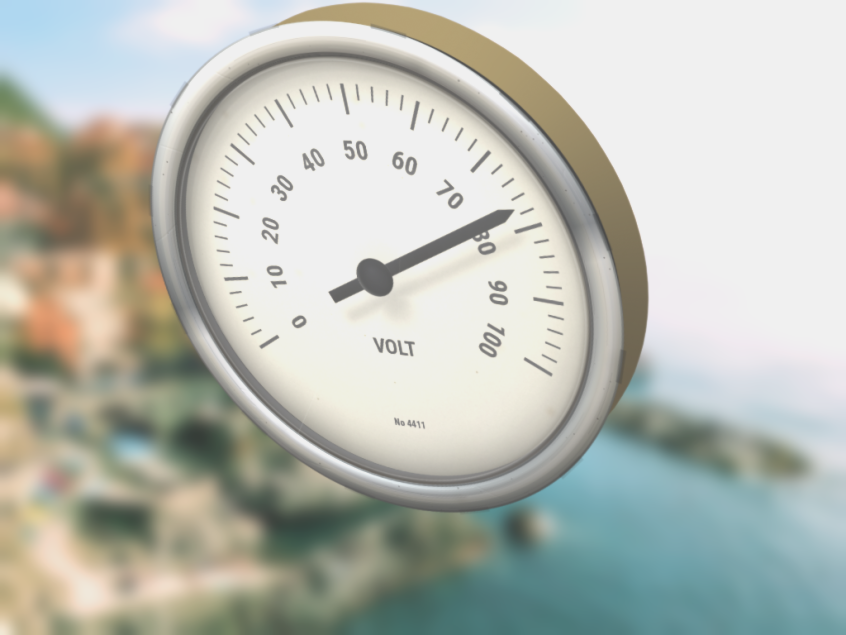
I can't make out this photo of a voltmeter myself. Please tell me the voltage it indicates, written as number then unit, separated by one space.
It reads 77 V
